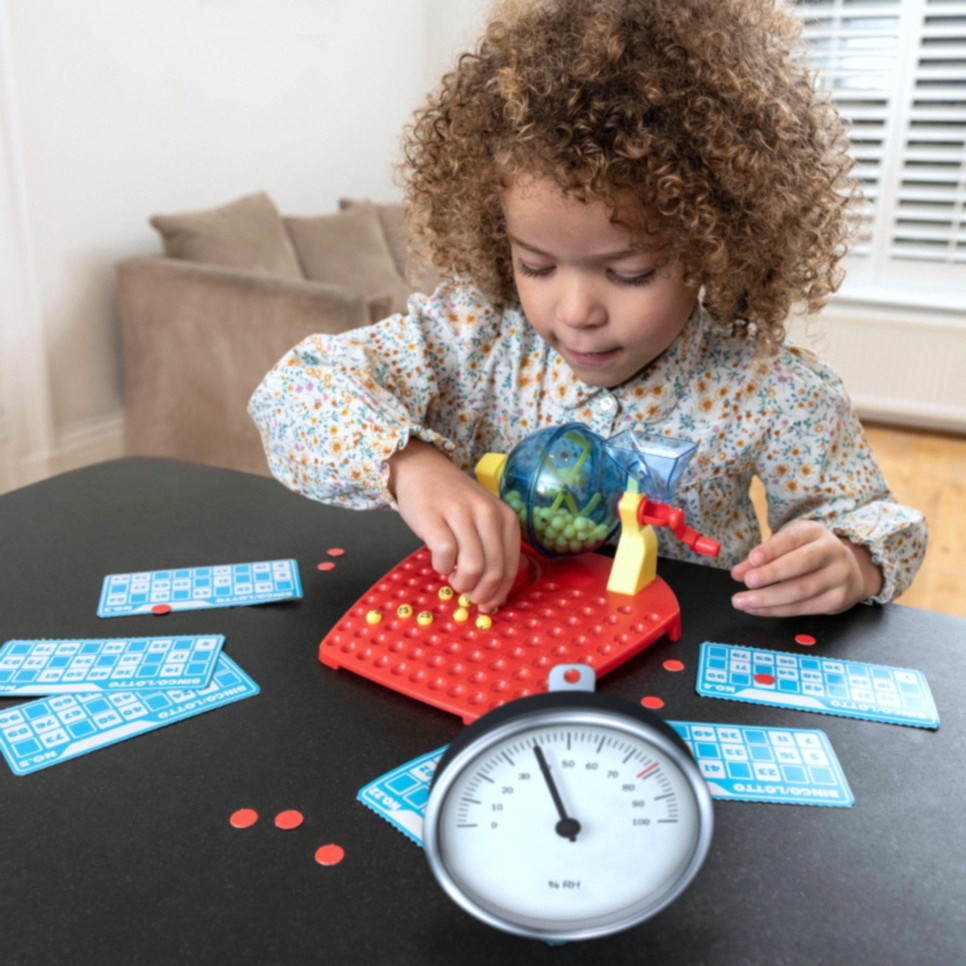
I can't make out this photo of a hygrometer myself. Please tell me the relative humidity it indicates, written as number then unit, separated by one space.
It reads 40 %
